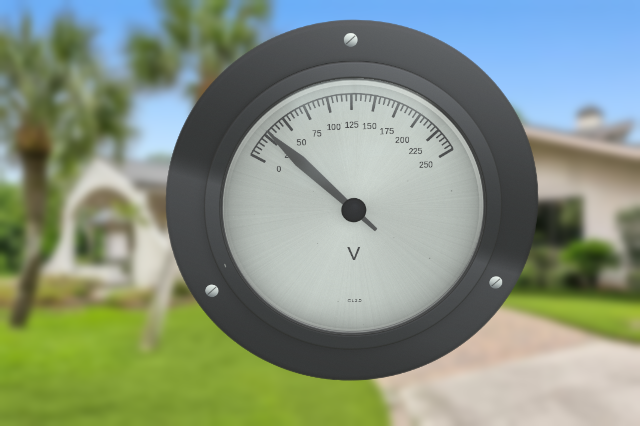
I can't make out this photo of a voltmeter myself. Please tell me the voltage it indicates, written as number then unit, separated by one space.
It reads 30 V
